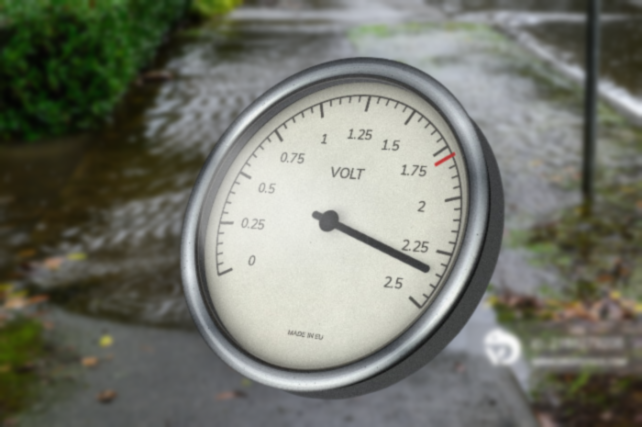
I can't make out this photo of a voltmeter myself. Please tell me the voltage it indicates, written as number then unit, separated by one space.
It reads 2.35 V
